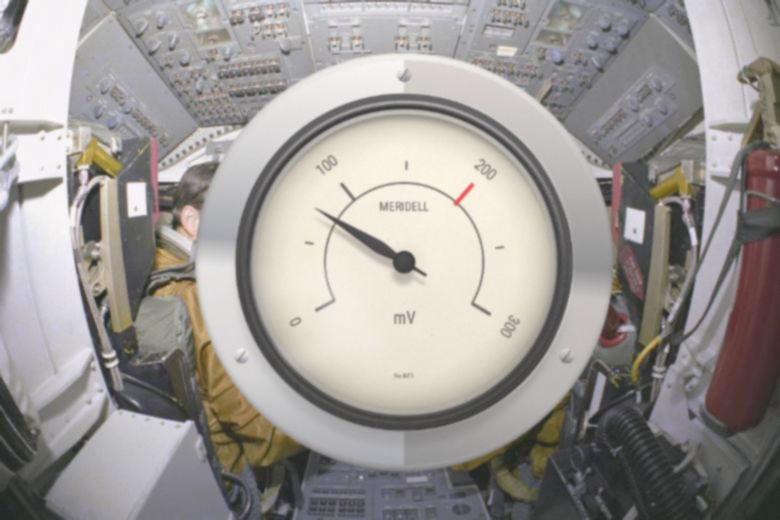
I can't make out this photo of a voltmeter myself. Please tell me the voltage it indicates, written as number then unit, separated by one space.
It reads 75 mV
